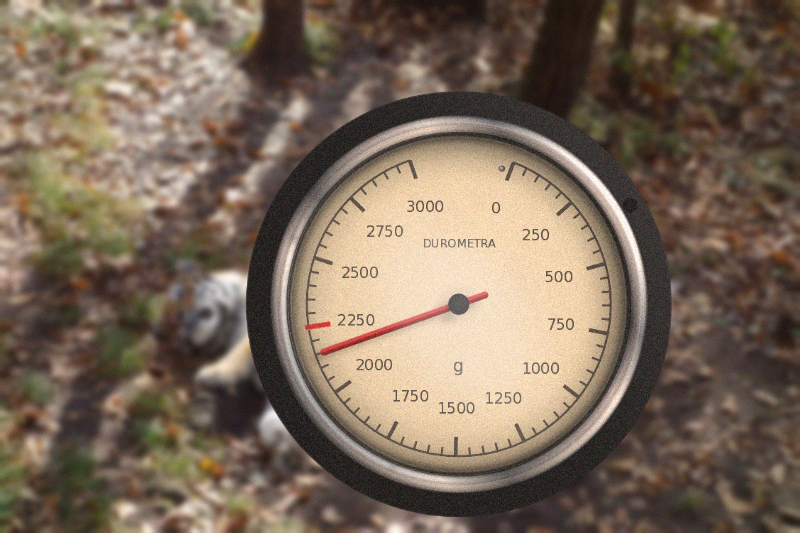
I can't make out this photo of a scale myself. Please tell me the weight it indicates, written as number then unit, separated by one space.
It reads 2150 g
